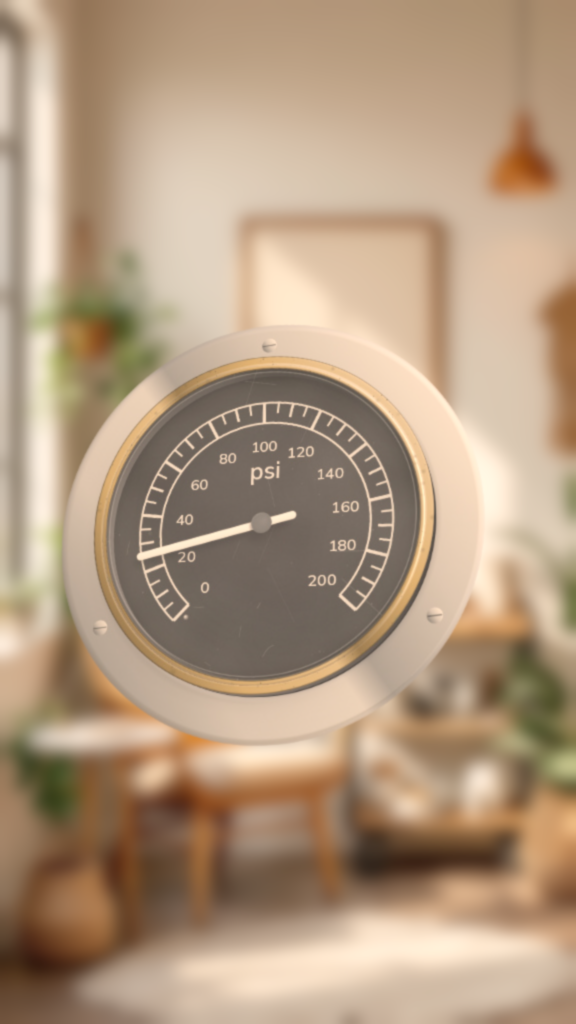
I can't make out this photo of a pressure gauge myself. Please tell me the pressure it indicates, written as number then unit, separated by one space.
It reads 25 psi
